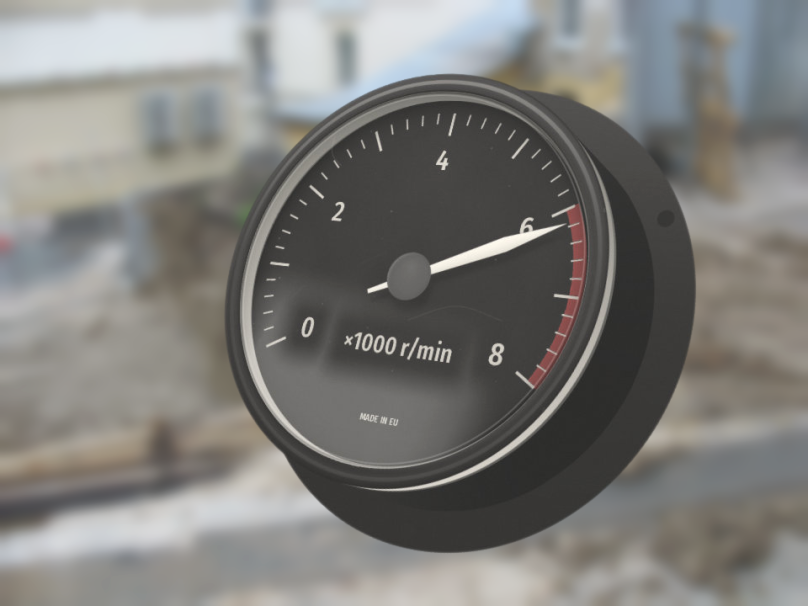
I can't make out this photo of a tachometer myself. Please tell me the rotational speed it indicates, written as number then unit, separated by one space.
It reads 6200 rpm
